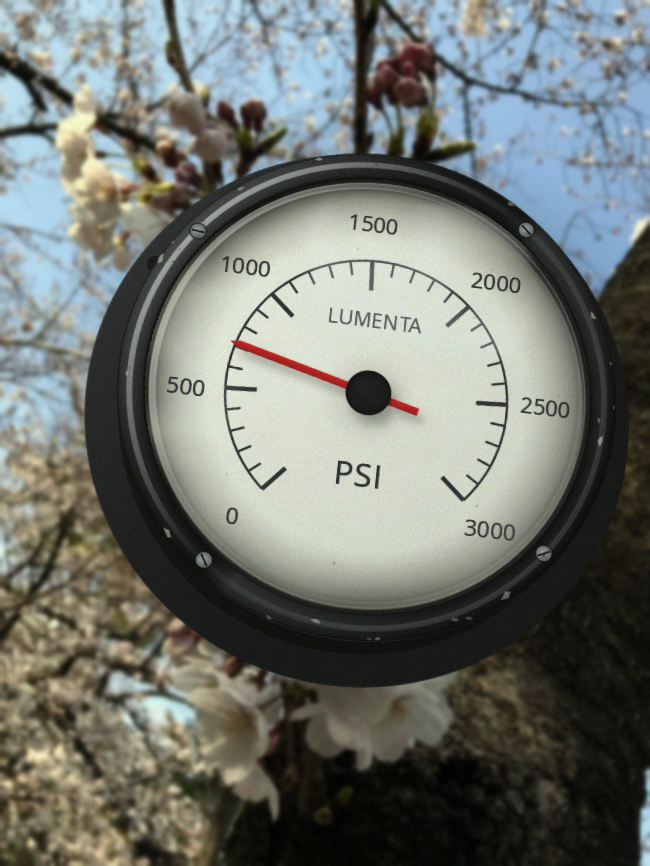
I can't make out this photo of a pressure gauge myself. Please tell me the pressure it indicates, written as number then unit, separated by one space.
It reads 700 psi
